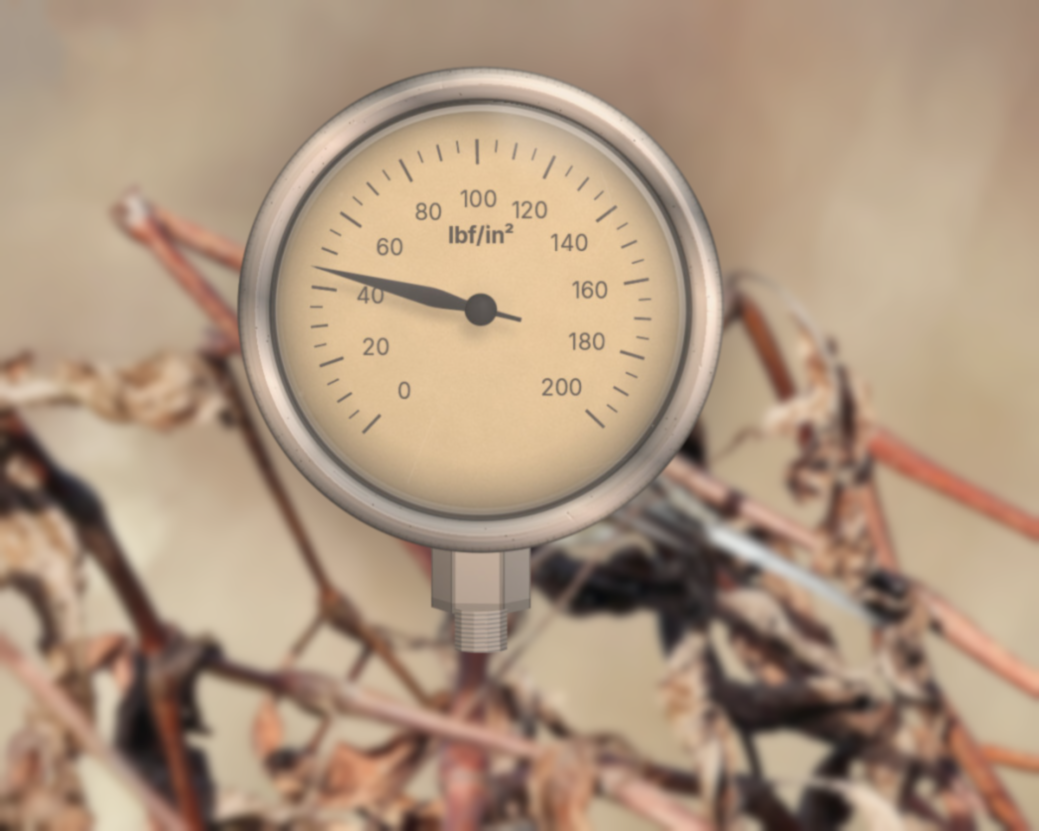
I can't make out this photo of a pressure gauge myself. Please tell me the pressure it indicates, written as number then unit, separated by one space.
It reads 45 psi
